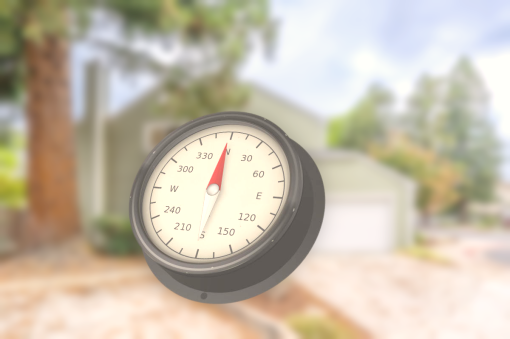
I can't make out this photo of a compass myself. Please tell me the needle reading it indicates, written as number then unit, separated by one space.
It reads 0 °
